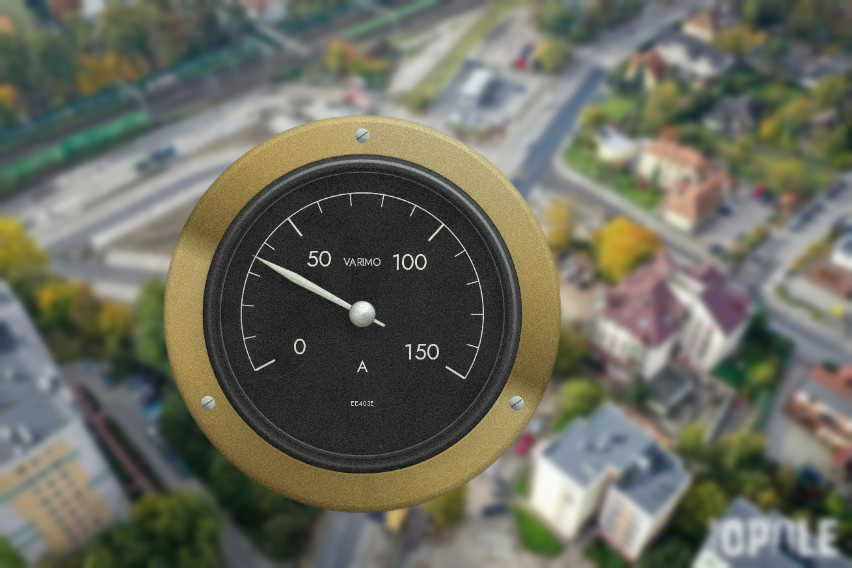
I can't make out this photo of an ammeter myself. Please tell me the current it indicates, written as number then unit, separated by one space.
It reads 35 A
